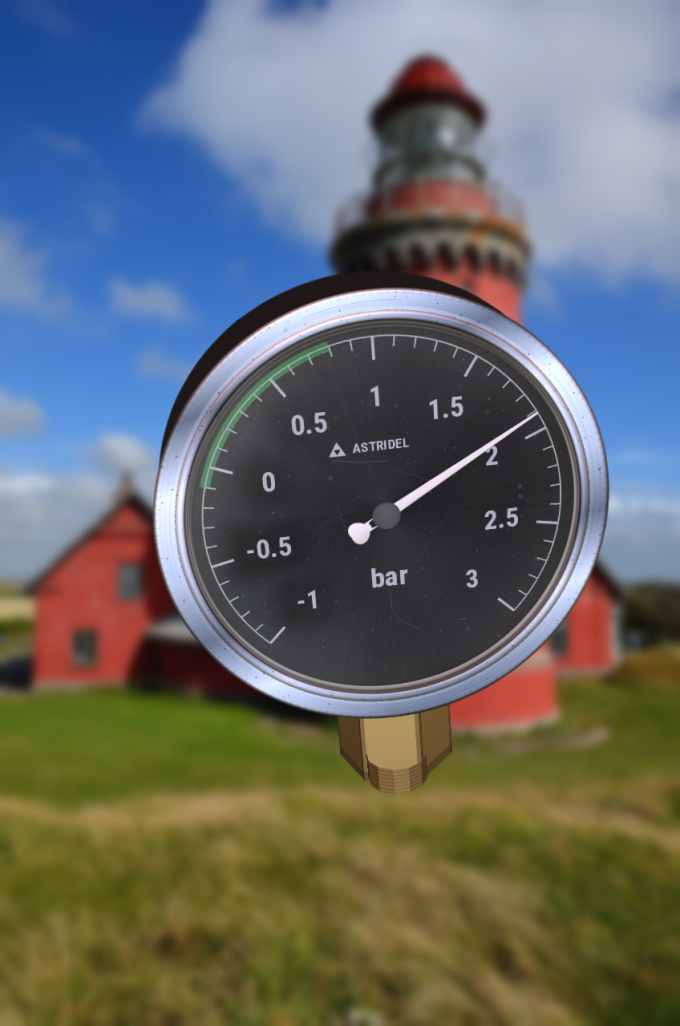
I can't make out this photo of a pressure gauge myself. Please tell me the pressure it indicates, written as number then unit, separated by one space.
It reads 1.9 bar
